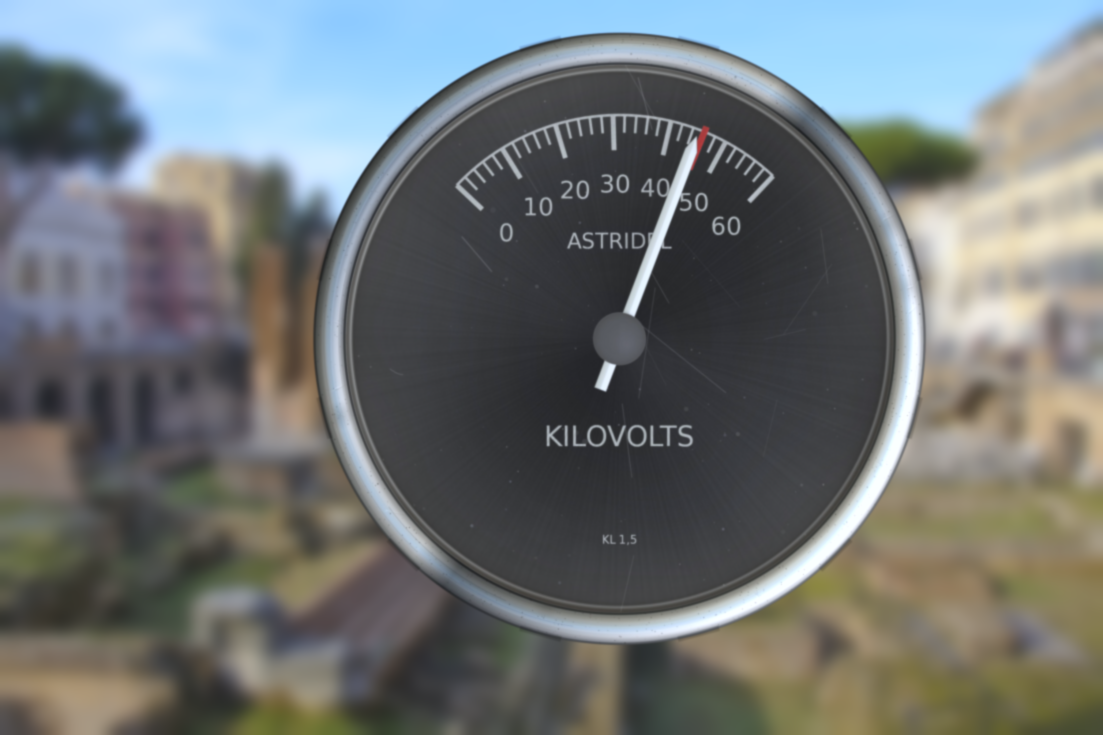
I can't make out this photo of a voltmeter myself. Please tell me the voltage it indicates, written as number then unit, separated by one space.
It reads 45 kV
